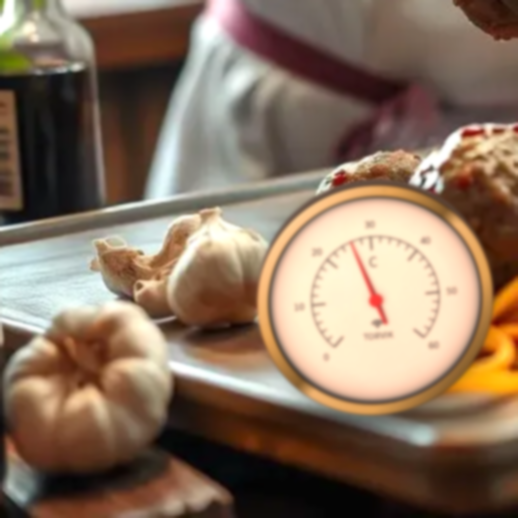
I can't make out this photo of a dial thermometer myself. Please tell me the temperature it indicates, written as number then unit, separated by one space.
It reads 26 °C
